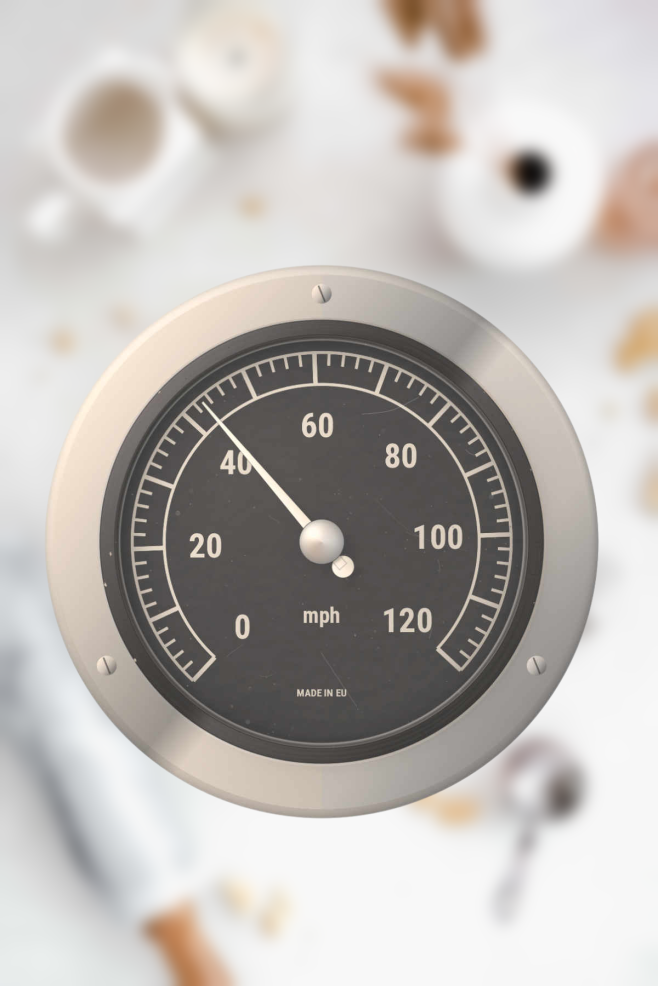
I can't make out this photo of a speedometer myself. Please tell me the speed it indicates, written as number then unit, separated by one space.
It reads 43 mph
